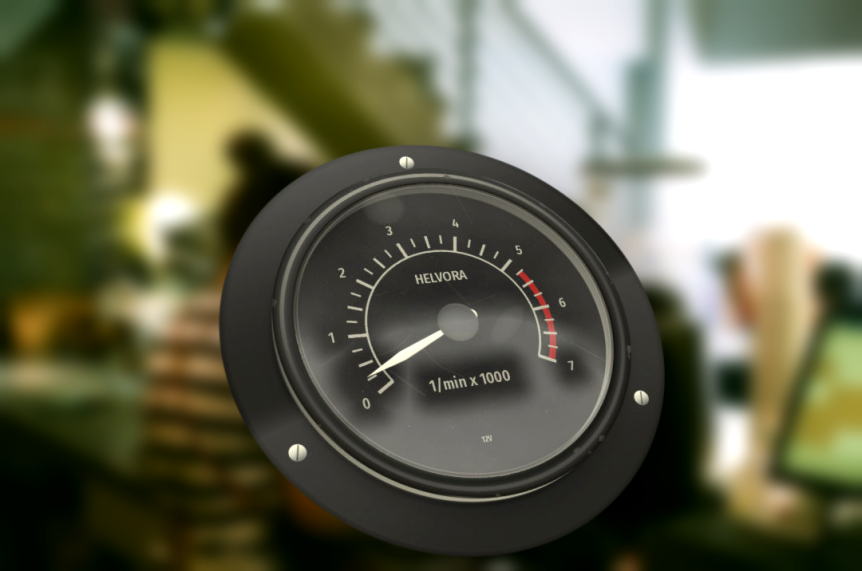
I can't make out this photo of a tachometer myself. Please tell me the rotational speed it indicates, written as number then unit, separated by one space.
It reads 250 rpm
